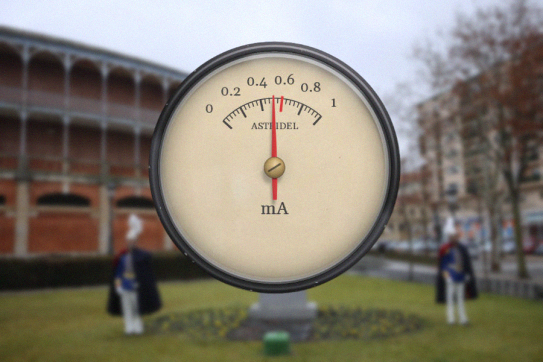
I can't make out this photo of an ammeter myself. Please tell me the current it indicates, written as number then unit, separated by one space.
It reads 0.52 mA
